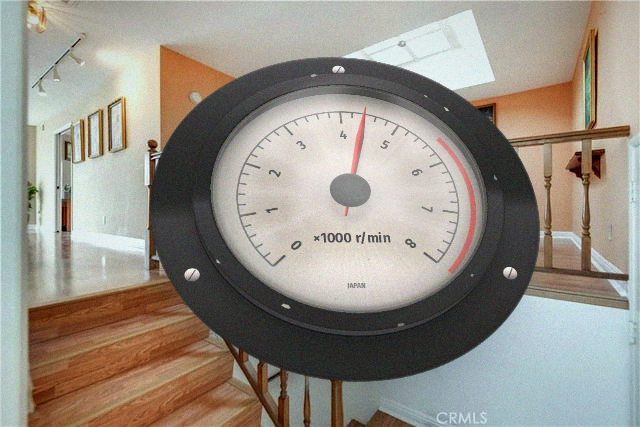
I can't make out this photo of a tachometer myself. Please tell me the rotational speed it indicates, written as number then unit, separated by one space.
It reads 4400 rpm
